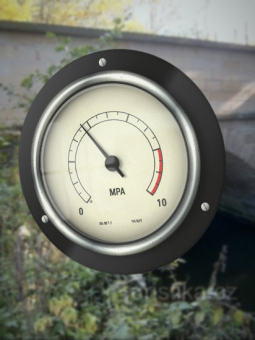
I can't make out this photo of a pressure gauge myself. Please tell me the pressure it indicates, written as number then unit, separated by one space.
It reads 3.75 MPa
